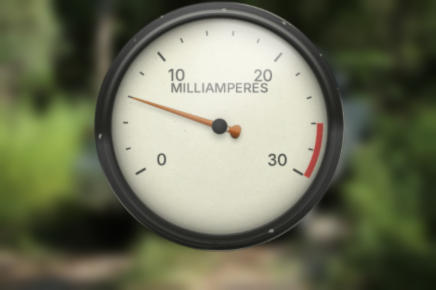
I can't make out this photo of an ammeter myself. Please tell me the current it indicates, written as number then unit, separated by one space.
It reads 6 mA
